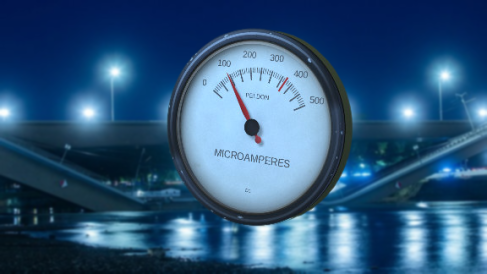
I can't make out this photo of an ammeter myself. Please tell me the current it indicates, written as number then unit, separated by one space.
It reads 100 µA
